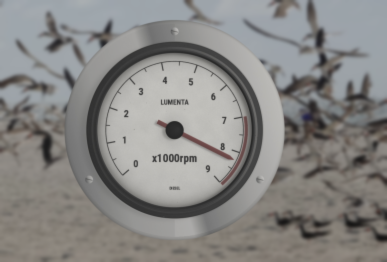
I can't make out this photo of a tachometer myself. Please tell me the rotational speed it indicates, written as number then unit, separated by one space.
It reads 8250 rpm
